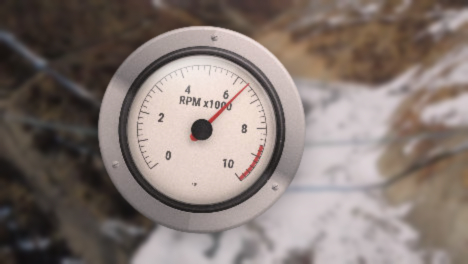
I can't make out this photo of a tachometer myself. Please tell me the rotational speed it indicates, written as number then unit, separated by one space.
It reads 6400 rpm
